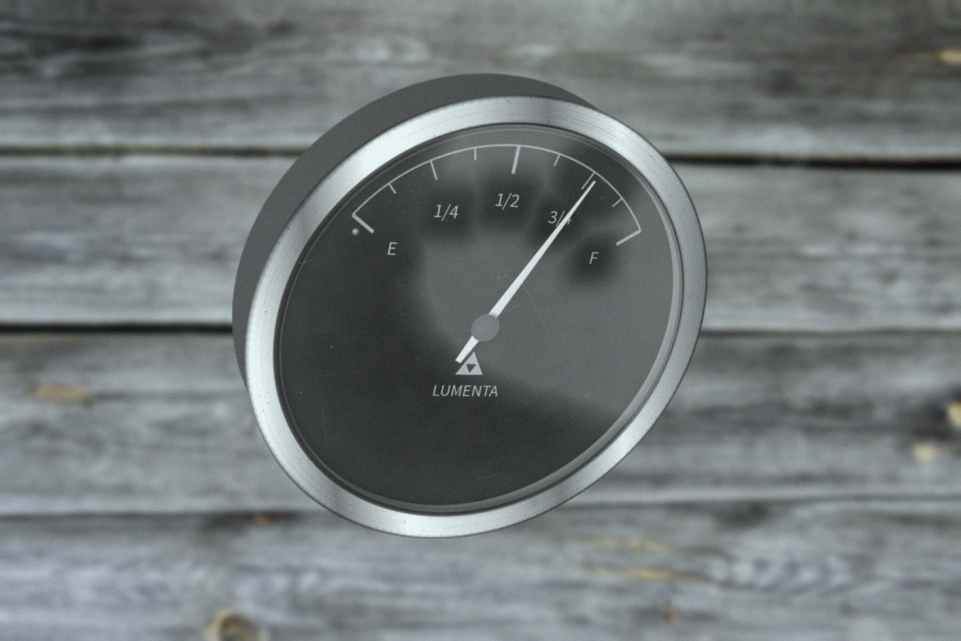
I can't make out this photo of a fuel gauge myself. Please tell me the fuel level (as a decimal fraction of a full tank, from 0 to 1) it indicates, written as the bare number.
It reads 0.75
